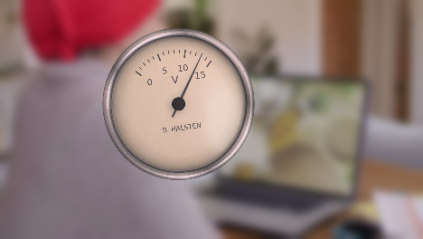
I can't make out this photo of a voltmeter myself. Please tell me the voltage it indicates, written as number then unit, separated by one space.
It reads 13 V
